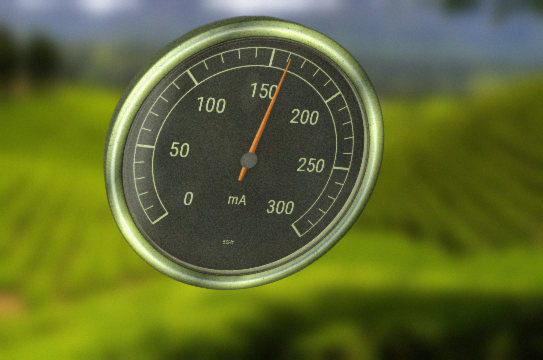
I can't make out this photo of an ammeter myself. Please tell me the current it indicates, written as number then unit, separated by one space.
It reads 160 mA
